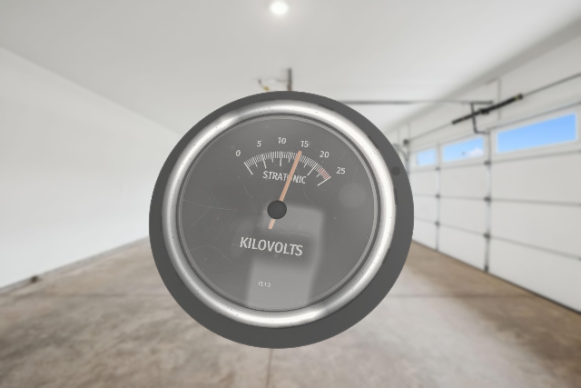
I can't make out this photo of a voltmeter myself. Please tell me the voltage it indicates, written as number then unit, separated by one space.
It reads 15 kV
